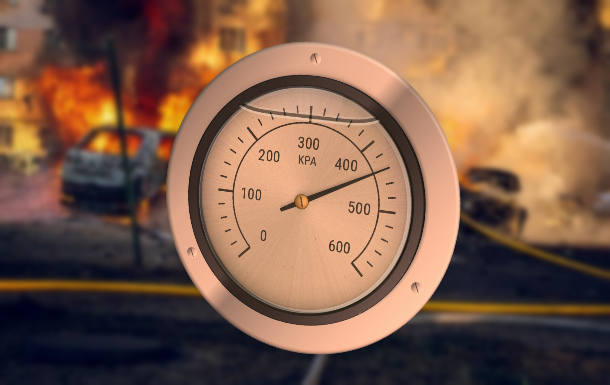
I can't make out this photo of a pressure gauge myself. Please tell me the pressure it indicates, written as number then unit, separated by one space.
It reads 440 kPa
